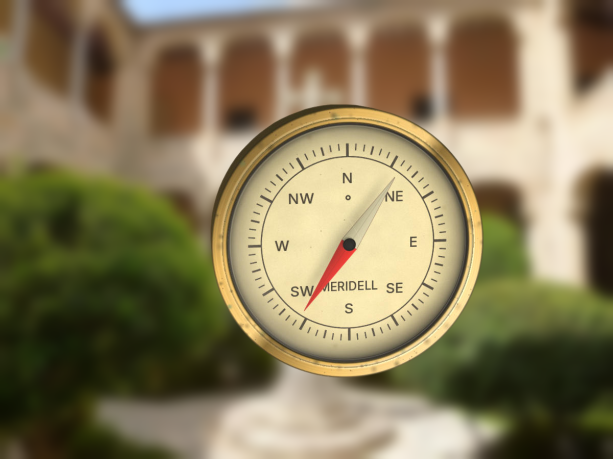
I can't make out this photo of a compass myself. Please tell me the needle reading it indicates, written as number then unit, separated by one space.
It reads 215 °
